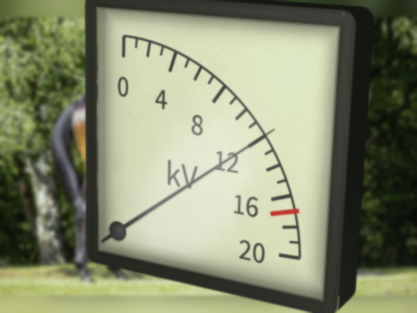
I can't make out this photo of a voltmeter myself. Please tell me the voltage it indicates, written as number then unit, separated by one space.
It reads 12 kV
